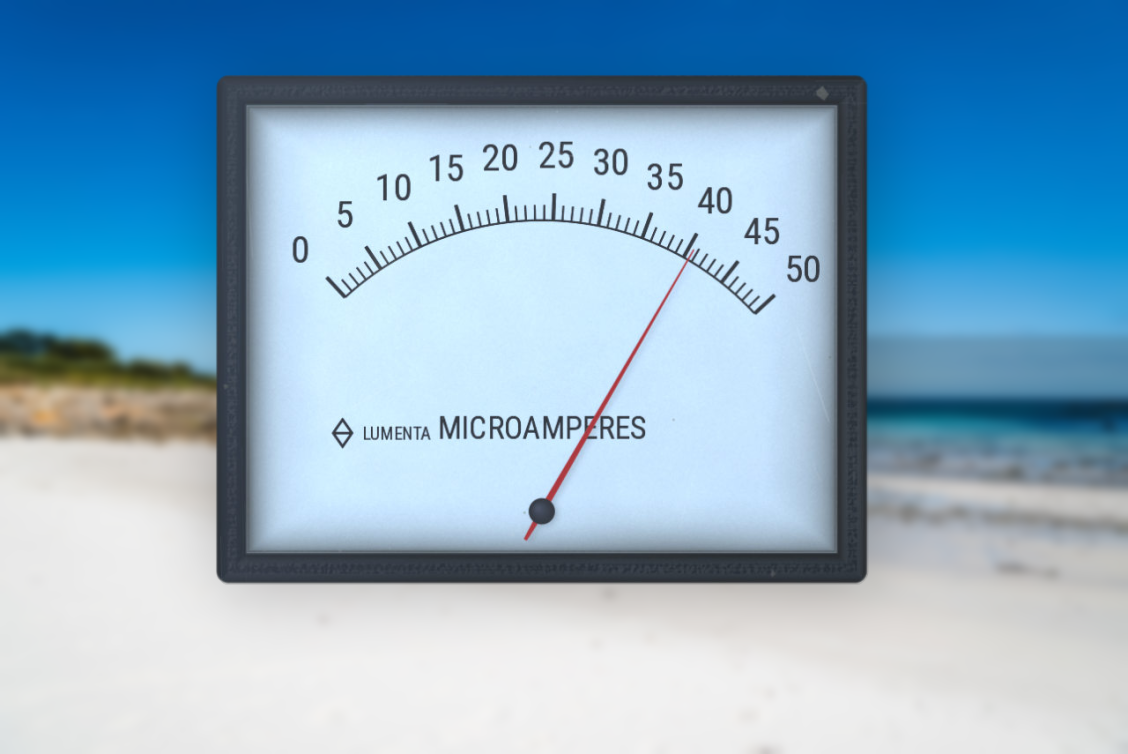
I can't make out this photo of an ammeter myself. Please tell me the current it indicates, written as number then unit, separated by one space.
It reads 40.5 µA
